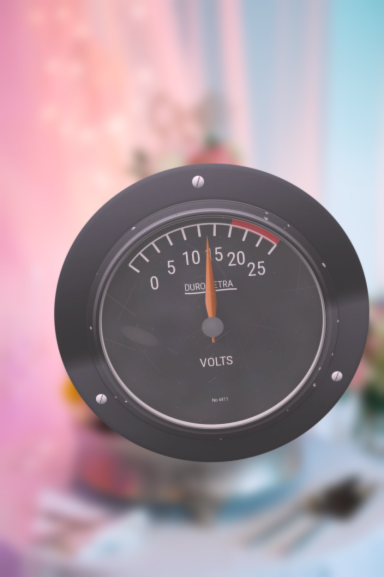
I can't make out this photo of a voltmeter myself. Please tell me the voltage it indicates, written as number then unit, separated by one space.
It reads 13.75 V
